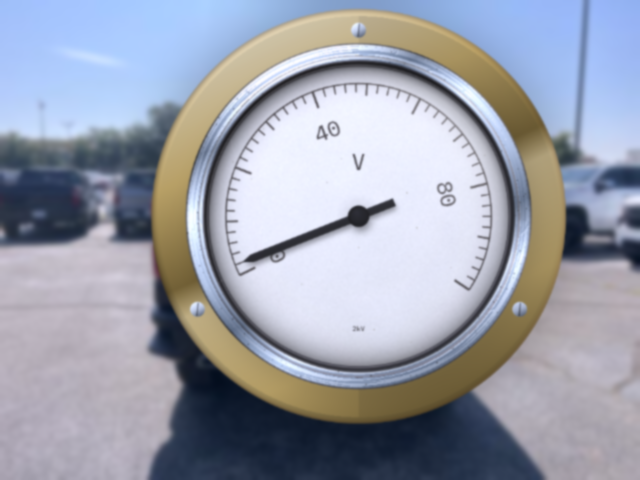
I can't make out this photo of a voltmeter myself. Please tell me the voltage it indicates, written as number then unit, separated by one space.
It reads 2 V
